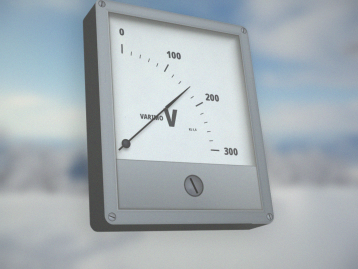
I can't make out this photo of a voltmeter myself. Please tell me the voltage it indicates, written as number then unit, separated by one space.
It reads 160 V
